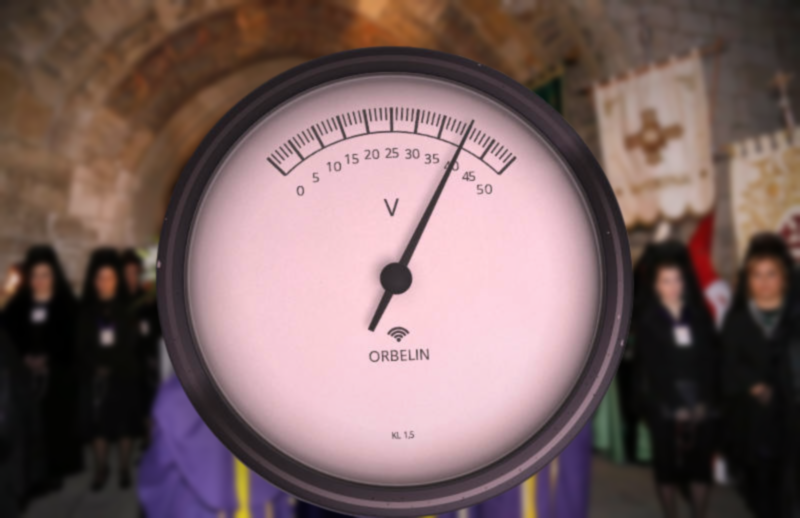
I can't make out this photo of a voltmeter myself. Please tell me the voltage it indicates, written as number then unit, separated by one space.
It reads 40 V
